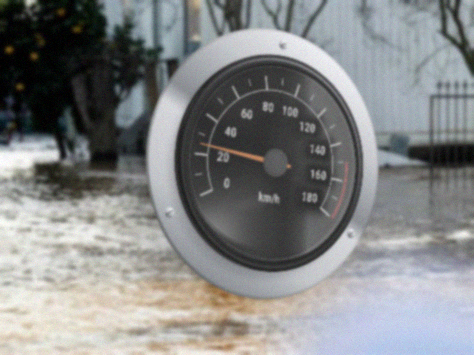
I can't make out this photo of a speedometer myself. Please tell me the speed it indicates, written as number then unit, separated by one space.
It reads 25 km/h
